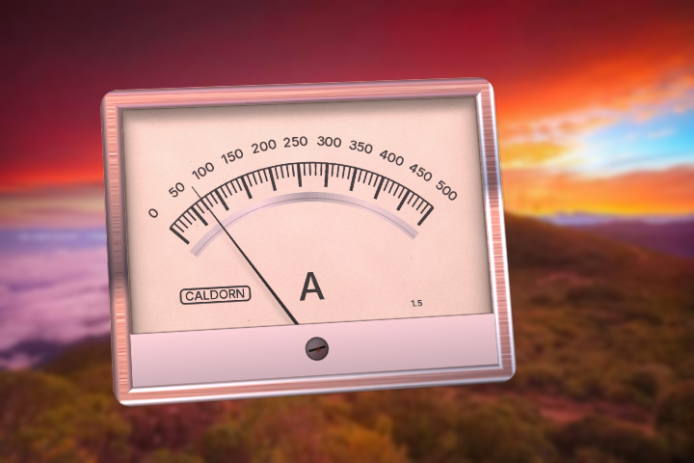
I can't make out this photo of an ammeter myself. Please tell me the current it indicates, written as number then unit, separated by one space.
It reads 70 A
